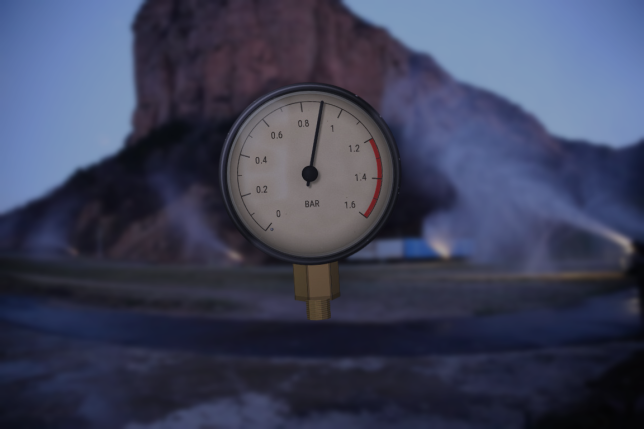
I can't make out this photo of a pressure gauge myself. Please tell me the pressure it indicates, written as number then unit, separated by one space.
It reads 0.9 bar
